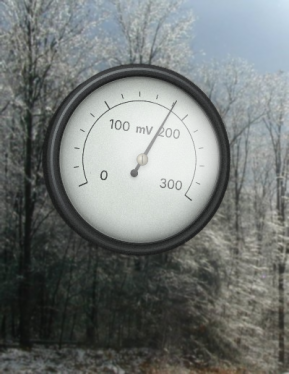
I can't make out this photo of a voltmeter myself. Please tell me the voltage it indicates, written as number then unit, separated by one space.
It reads 180 mV
